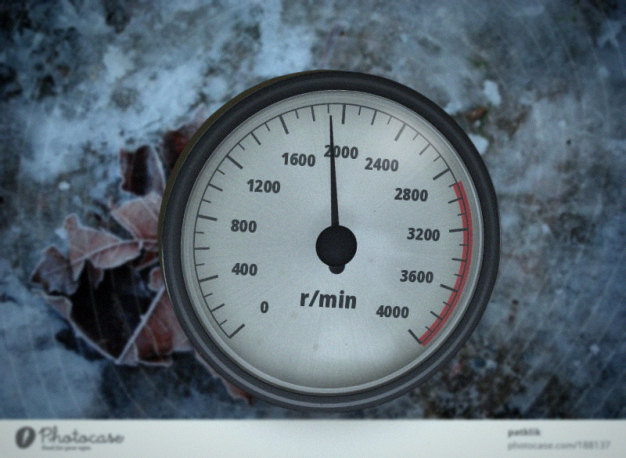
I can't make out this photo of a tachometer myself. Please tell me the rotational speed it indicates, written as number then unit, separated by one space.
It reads 1900 rpm
